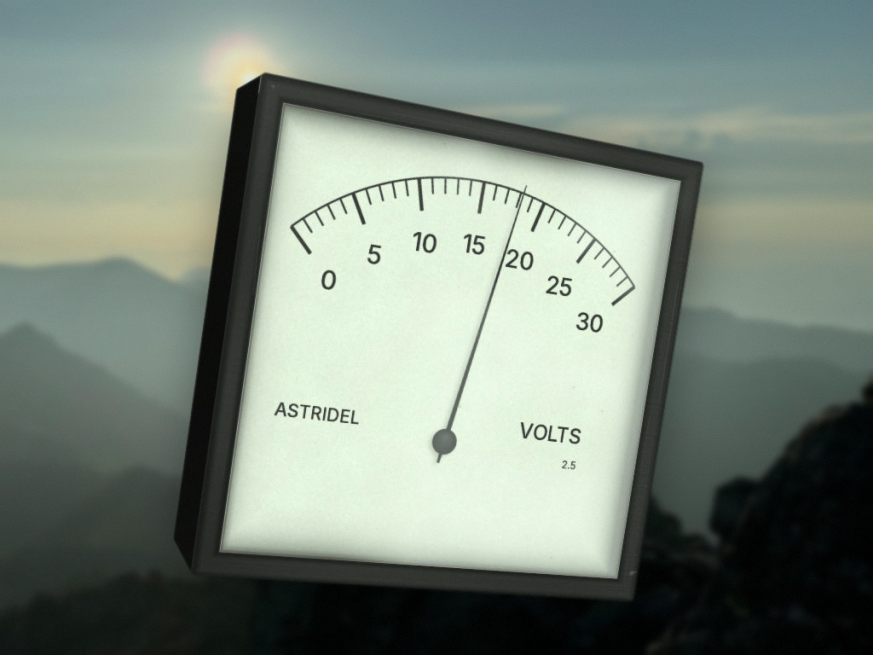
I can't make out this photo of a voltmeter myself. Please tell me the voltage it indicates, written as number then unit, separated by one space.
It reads 18 V
